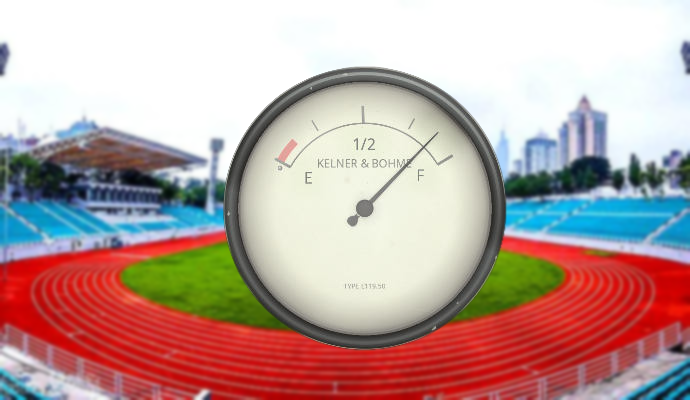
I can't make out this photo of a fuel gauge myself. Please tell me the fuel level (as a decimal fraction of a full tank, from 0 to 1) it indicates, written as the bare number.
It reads 0.875
